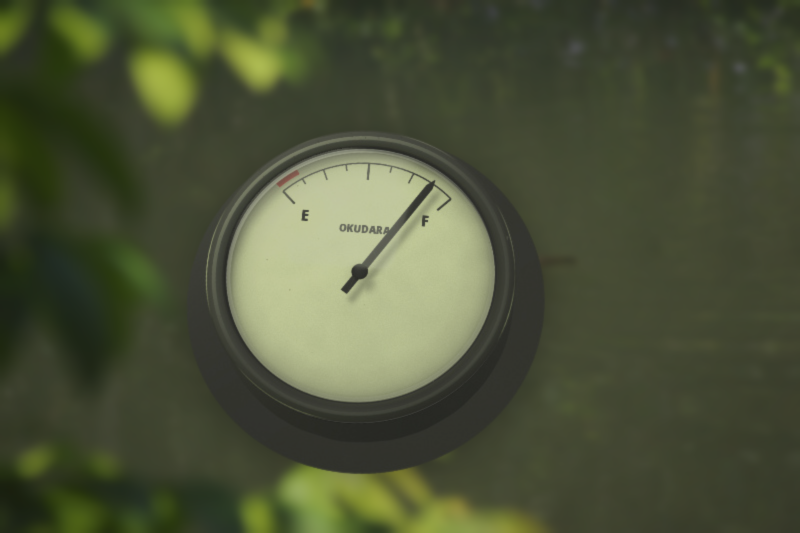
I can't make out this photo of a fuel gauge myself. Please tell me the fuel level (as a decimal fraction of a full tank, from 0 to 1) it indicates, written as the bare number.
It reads 0.875
